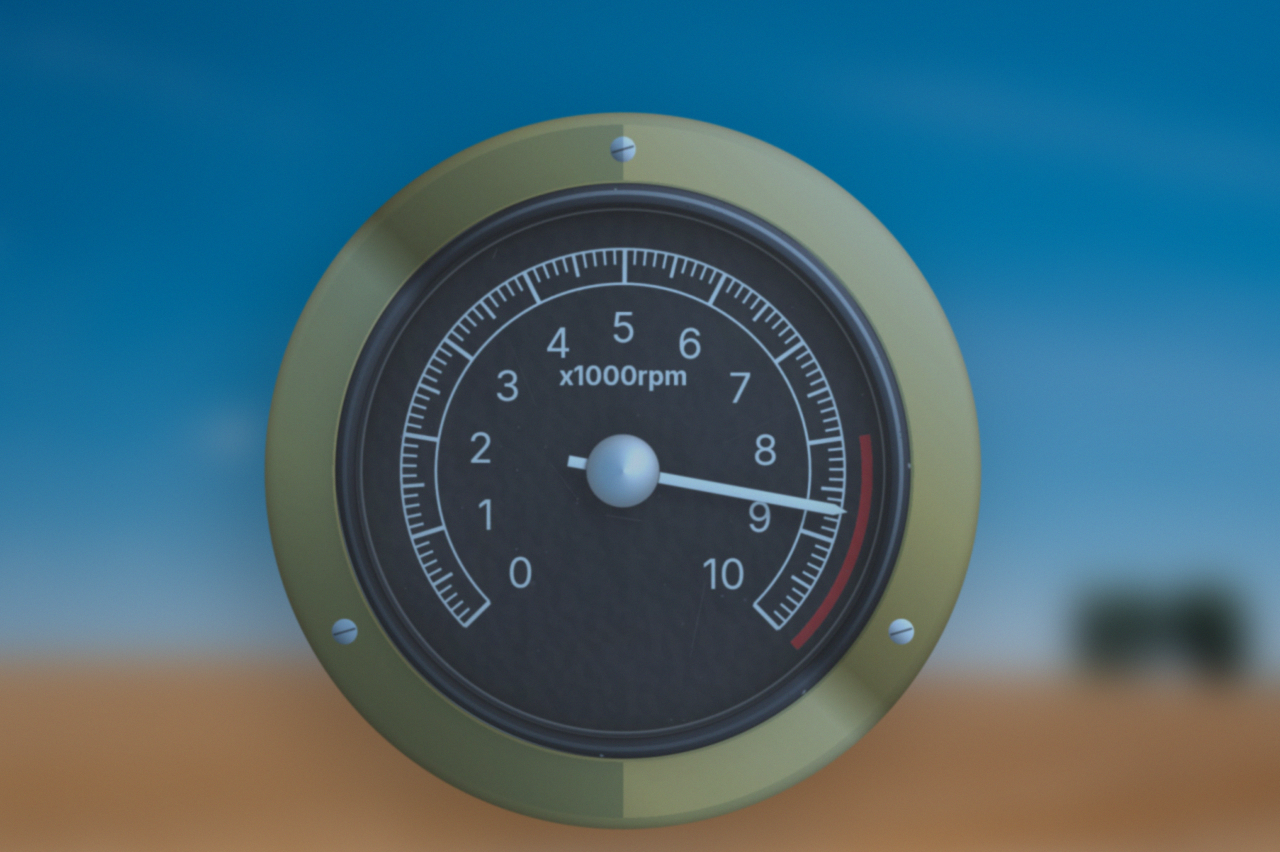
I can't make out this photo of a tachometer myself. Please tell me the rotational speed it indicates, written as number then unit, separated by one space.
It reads 8700 rpm
